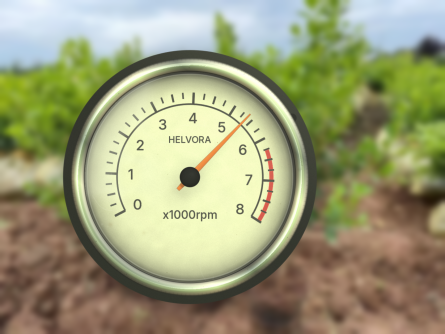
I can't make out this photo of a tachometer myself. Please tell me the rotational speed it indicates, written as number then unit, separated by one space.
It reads 5375 rpm
